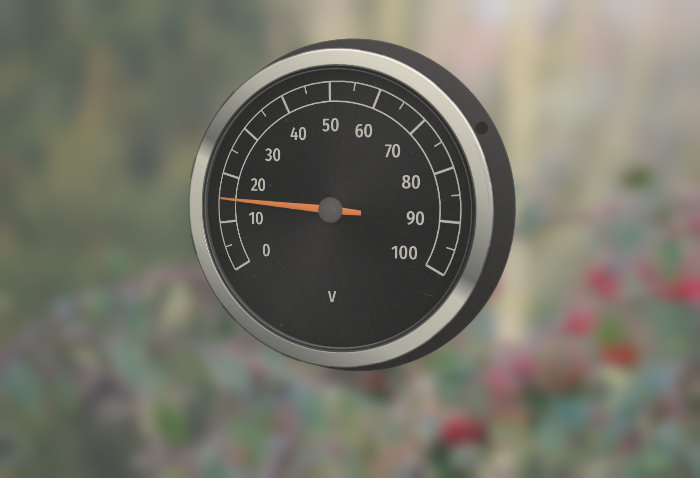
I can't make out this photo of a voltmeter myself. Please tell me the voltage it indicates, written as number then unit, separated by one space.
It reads 15 V
